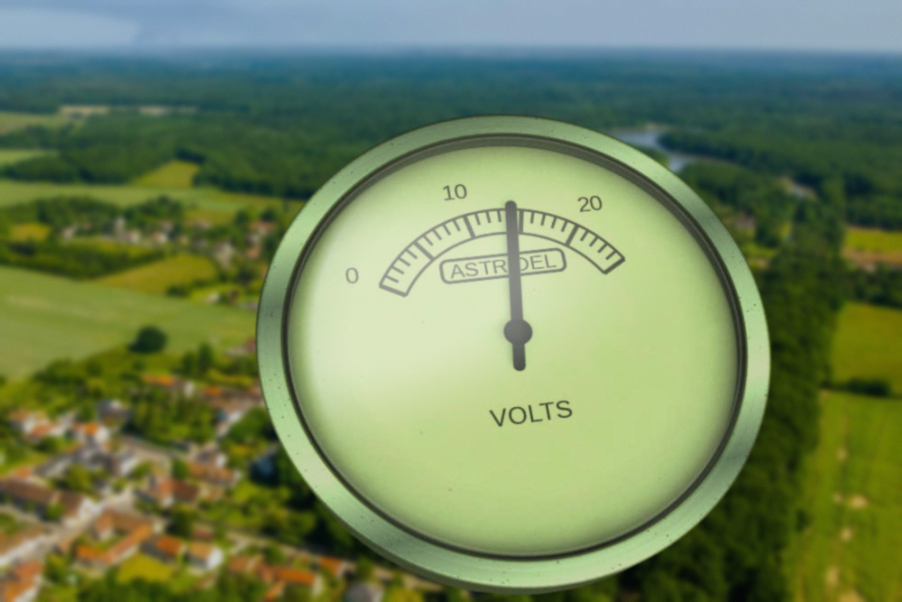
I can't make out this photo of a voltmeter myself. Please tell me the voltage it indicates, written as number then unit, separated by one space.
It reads 14 V
